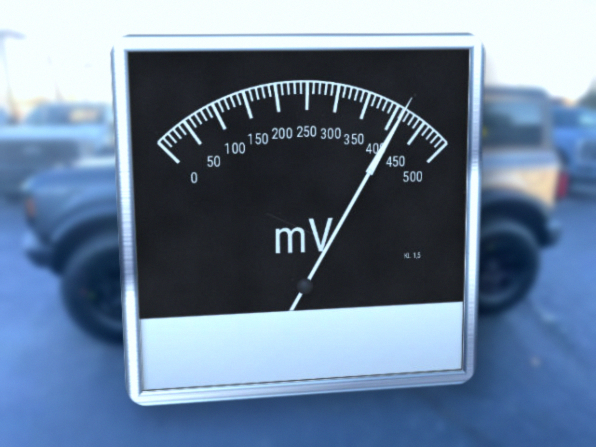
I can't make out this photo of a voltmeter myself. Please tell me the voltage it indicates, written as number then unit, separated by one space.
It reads 410 mV
